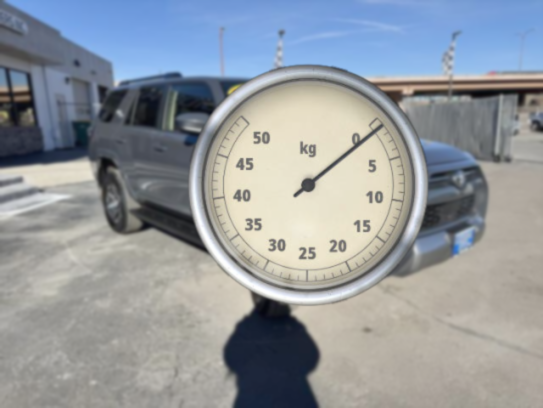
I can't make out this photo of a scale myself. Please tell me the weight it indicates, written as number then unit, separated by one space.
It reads 1 kg
